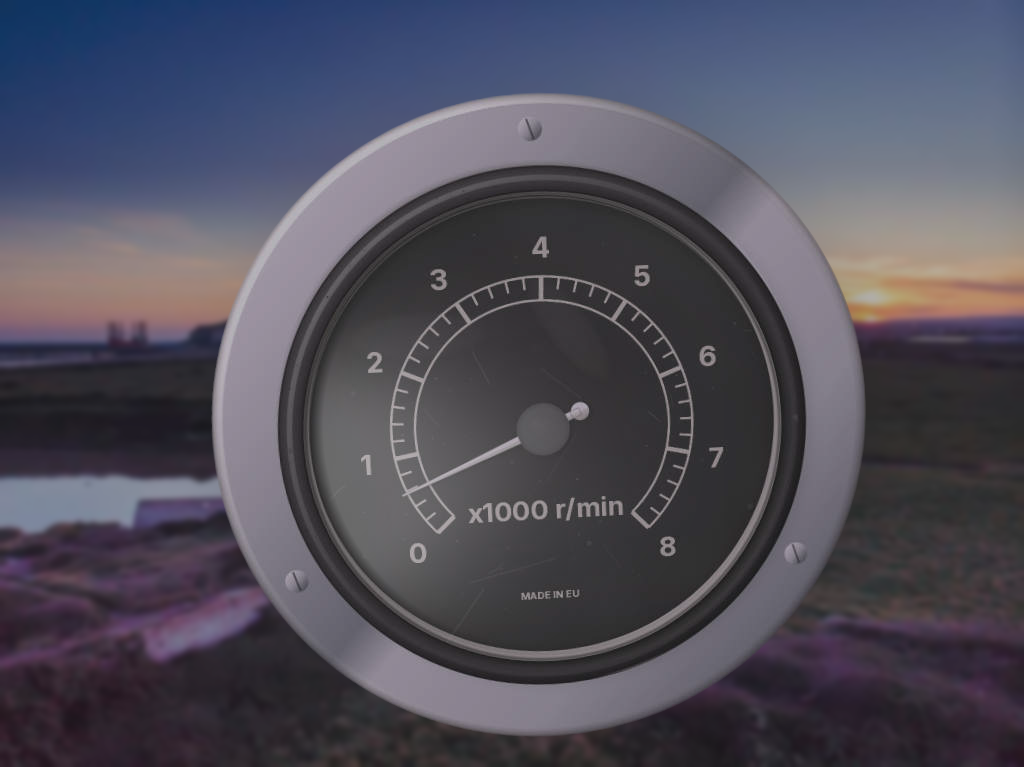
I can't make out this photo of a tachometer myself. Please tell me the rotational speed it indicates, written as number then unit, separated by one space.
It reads 600 rpm
